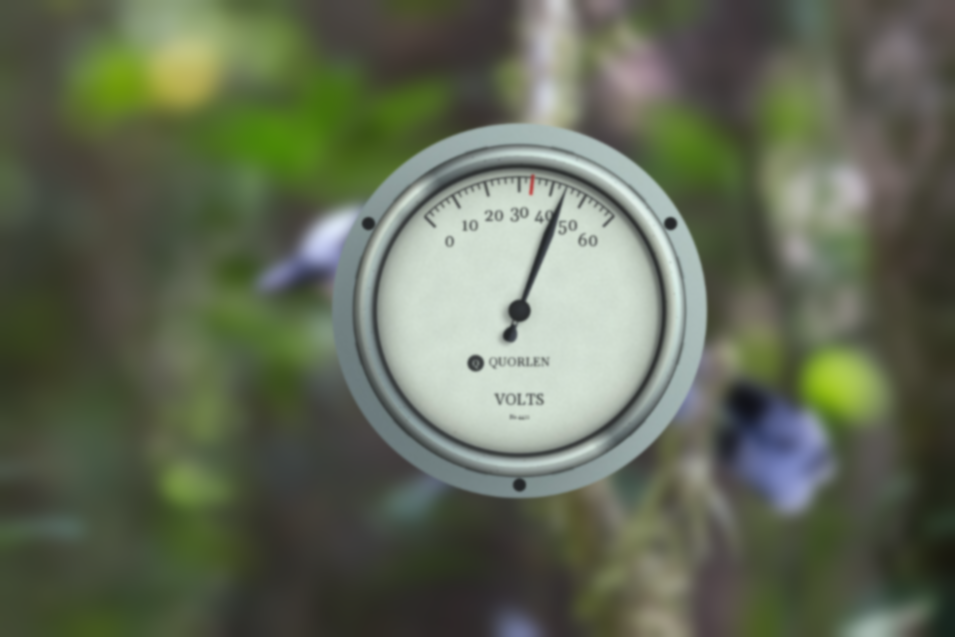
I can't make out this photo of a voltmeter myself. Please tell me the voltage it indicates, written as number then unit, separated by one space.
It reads 44 V
